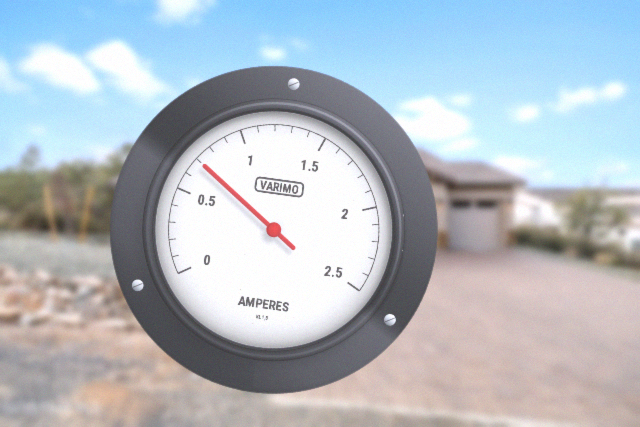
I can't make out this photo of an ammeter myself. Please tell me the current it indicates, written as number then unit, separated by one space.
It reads 0.7 A
